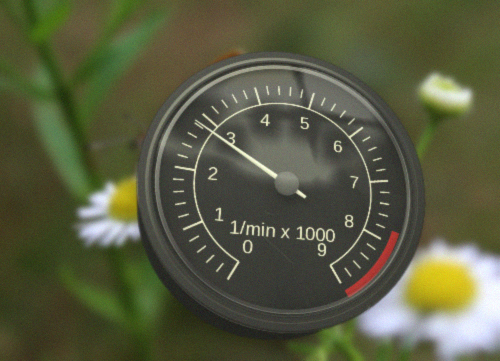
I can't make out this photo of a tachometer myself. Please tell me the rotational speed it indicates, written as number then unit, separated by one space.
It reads 2800 rpm
